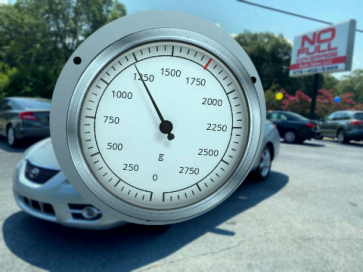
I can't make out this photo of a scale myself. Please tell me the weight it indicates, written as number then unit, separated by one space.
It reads 1225 g
